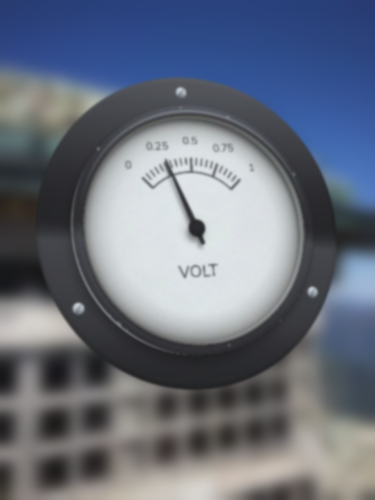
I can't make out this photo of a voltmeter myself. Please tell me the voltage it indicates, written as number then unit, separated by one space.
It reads 0.25 V
